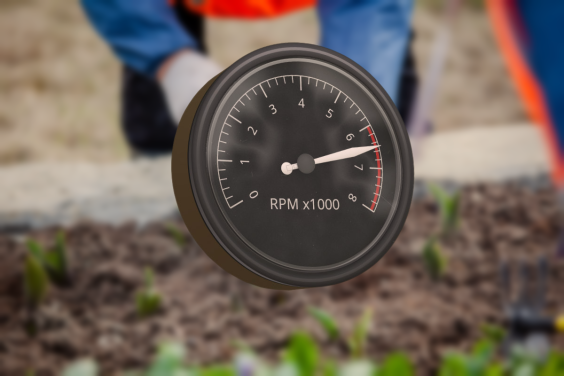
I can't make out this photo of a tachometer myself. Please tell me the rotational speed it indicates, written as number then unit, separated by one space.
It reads 6500 rpm
